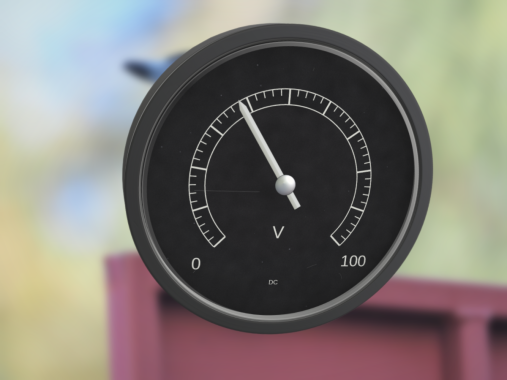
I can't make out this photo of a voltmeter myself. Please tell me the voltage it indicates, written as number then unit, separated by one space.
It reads 38 V
